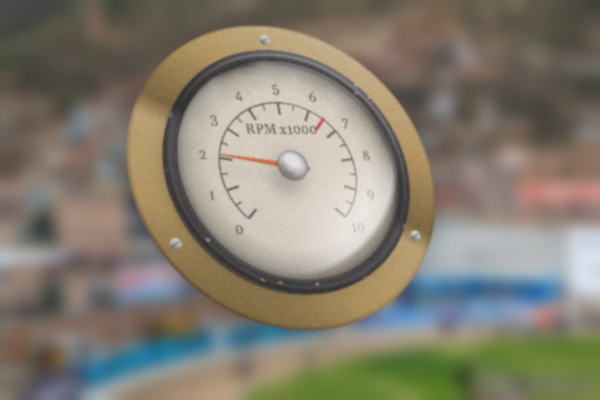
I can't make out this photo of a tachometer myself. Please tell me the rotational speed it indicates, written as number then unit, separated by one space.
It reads 2000 rpm
